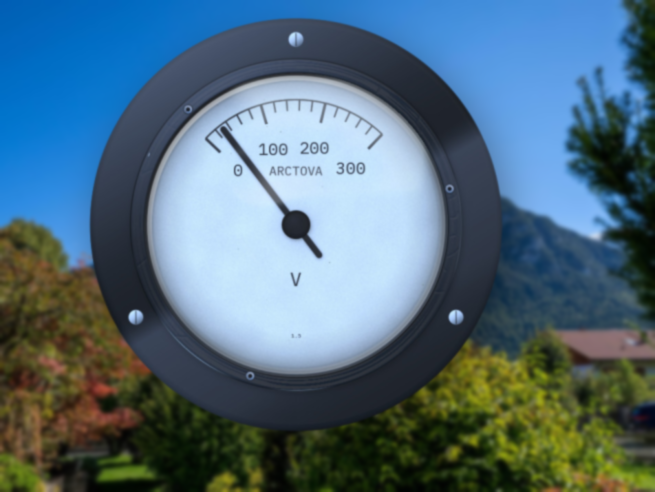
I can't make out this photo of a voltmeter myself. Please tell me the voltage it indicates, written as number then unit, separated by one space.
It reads 30 V
